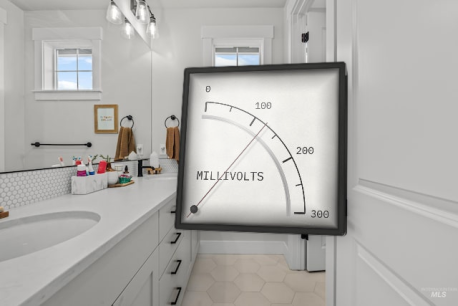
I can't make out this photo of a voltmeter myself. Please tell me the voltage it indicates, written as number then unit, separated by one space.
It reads 125 mV
